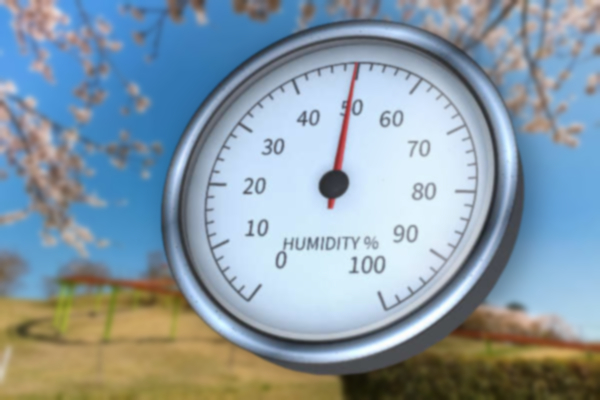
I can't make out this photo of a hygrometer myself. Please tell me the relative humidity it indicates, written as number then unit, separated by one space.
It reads 50 %
